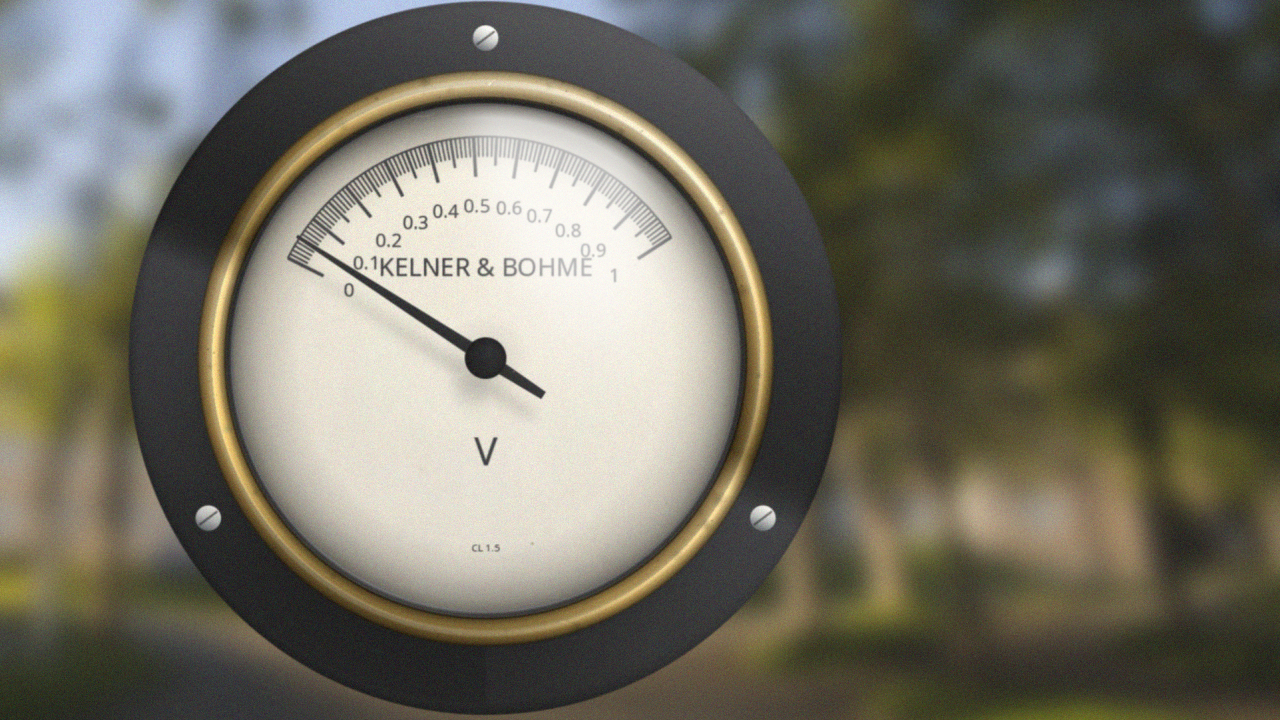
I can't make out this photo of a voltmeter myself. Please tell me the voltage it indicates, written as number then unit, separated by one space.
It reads 0.05 V
